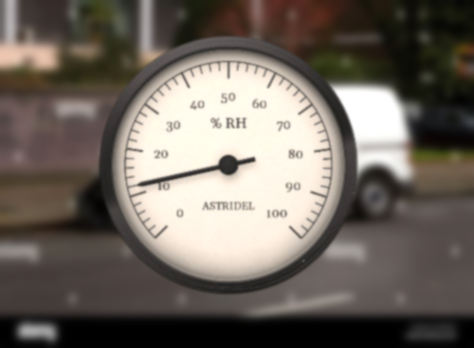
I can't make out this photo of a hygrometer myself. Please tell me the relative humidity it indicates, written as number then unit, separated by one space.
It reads 12 %
